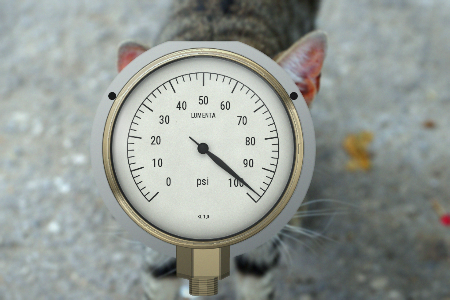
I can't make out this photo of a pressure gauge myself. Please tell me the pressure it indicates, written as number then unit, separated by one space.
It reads 98 psi
